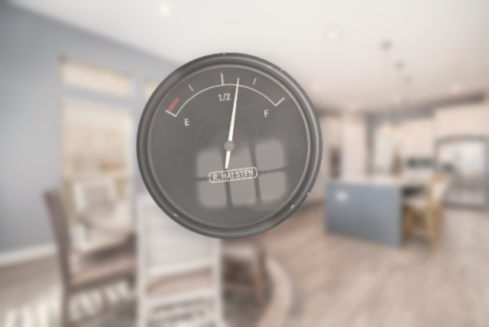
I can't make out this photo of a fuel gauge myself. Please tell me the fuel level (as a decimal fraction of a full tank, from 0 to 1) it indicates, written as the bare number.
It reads 0.625
